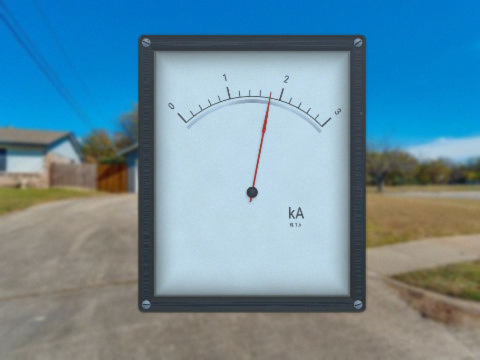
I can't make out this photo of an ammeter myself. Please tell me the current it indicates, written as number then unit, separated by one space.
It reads 1.8 kA
